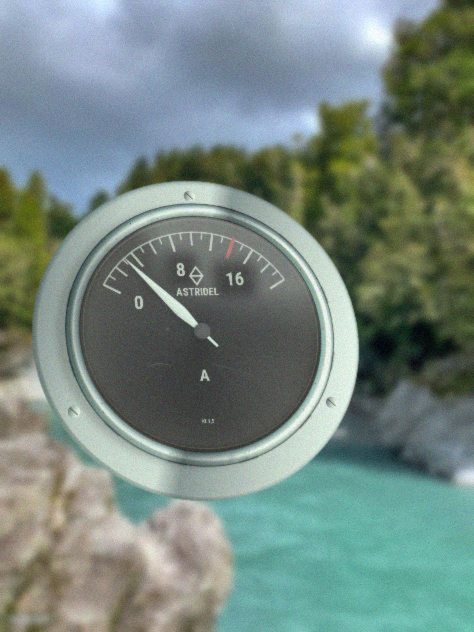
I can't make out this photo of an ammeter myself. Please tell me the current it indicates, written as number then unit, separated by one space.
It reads 3 A
